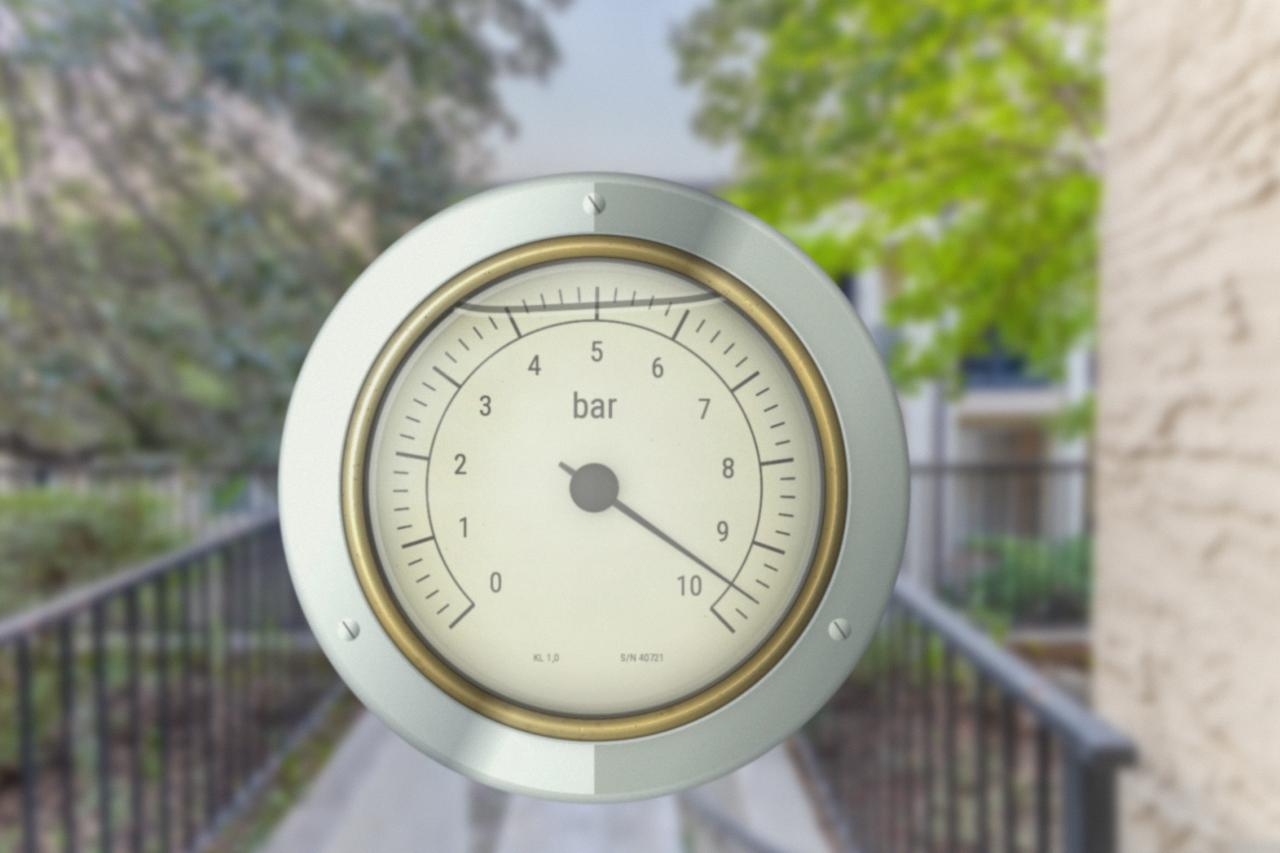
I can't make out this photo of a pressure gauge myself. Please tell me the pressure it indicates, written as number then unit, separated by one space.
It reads 9.6 bar
